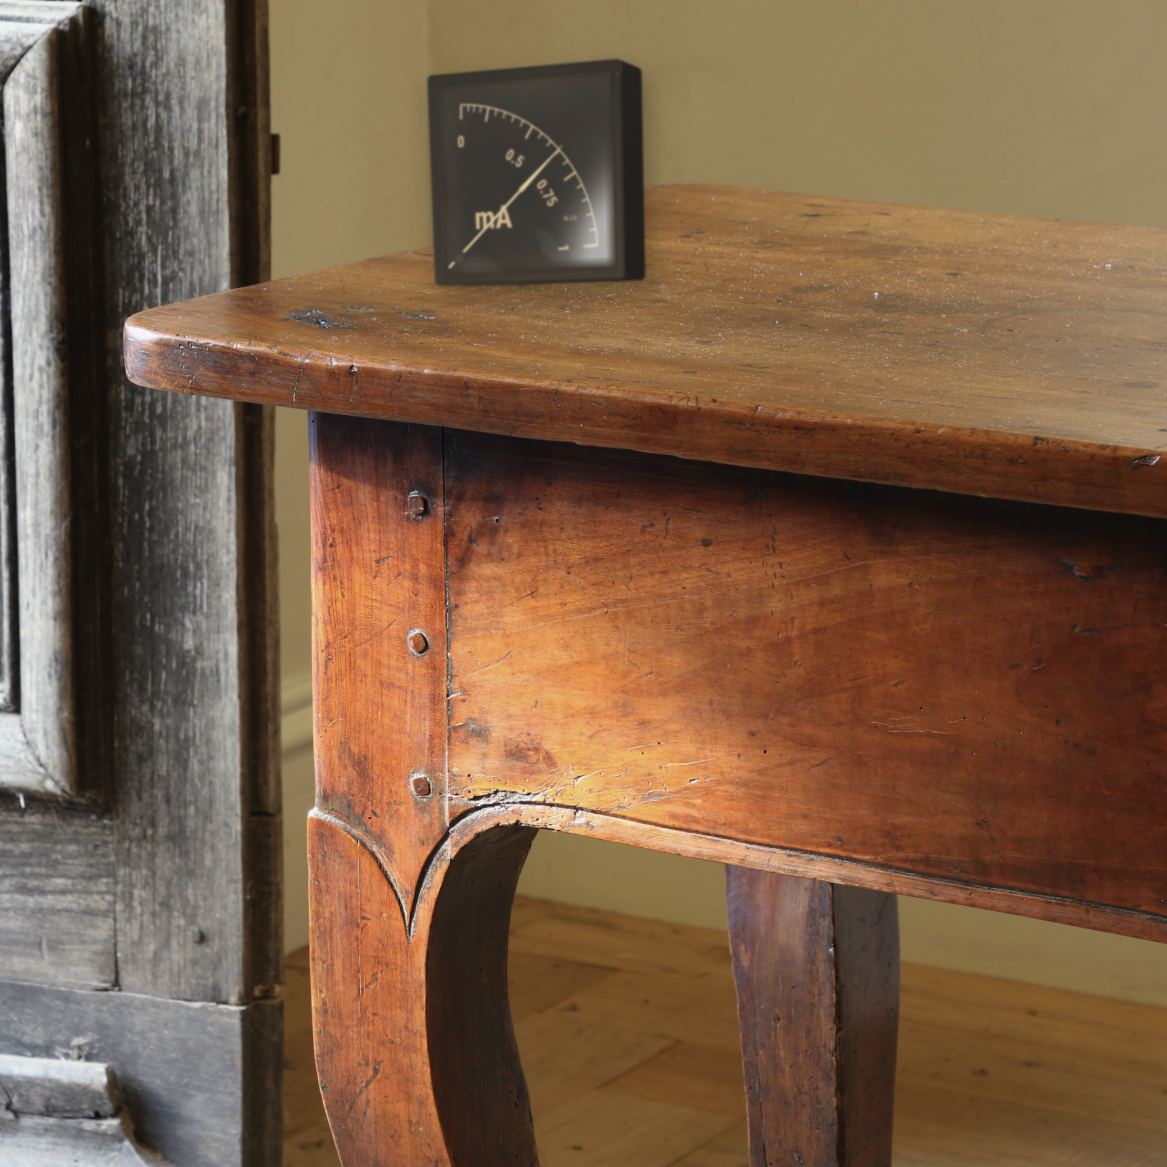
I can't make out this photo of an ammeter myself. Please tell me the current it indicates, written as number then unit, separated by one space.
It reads 0.65 mA
